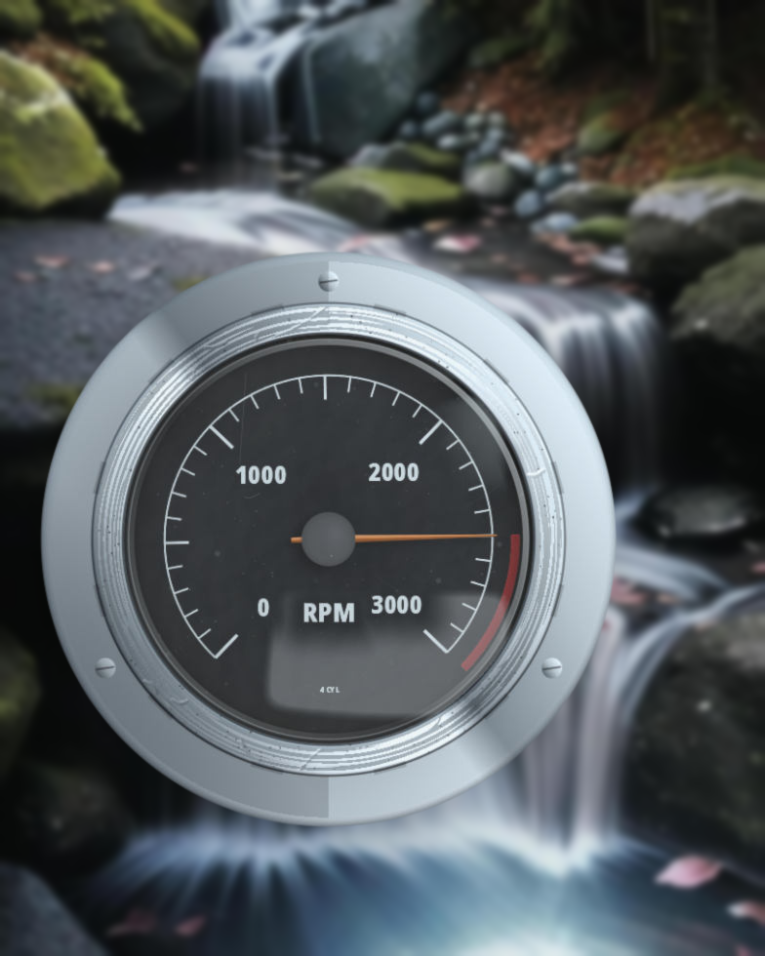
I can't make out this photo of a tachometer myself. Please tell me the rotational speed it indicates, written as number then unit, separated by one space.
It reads 2500 rpm
